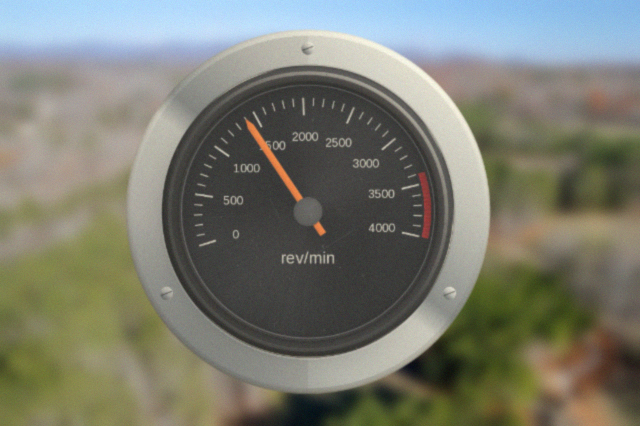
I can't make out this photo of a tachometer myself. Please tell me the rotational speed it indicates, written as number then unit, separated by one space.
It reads 1400 rpm
